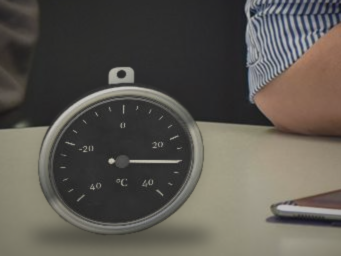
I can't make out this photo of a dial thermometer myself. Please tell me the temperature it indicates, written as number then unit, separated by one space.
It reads 28 °C
